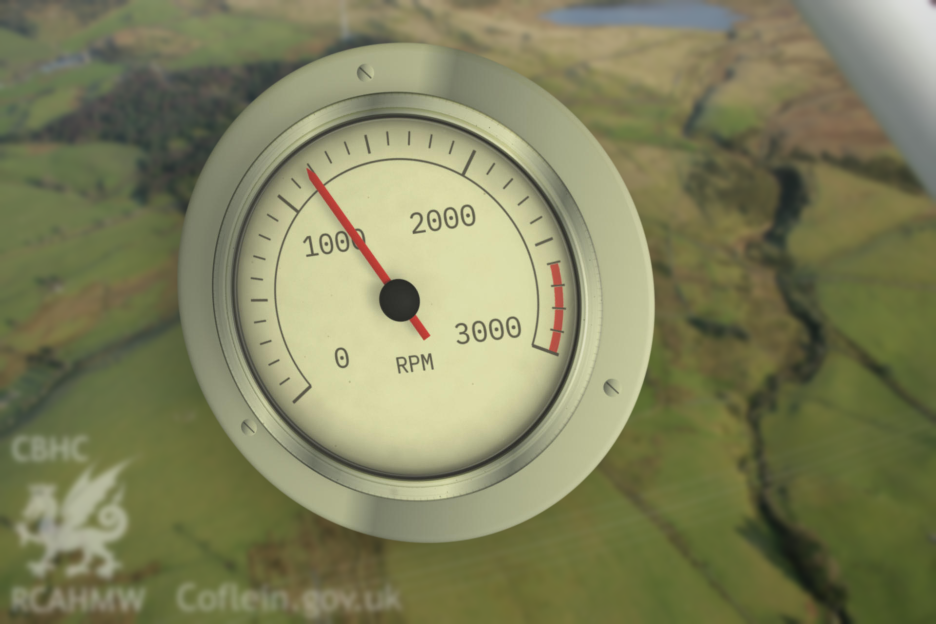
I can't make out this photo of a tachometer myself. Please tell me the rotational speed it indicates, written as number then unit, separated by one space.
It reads 1200 rpm
